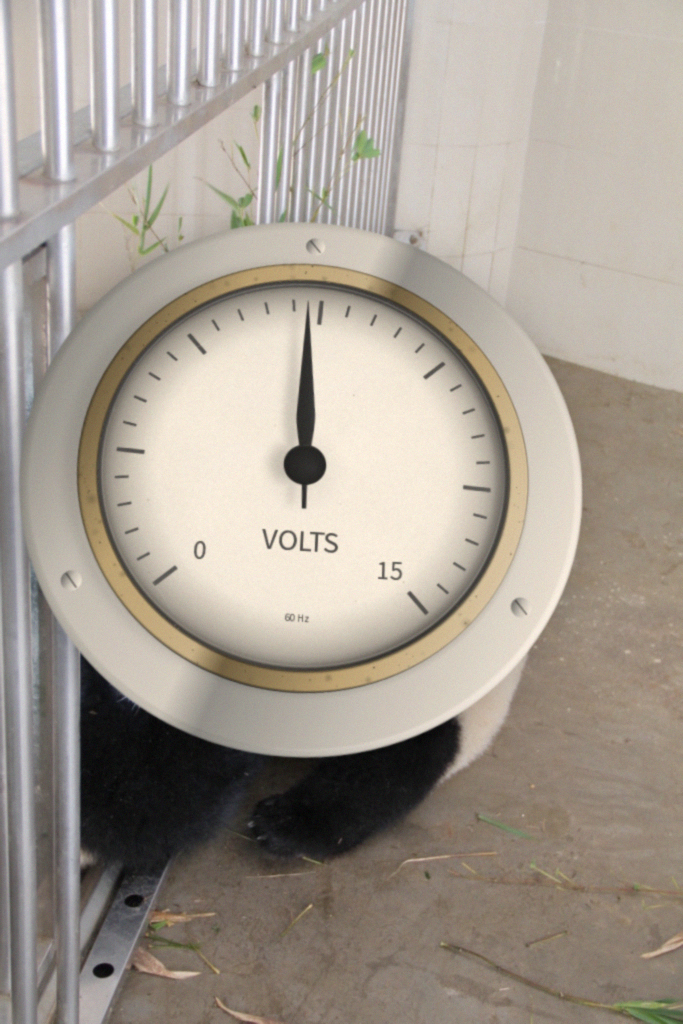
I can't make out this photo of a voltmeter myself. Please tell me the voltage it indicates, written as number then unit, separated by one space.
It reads 7.25 V
